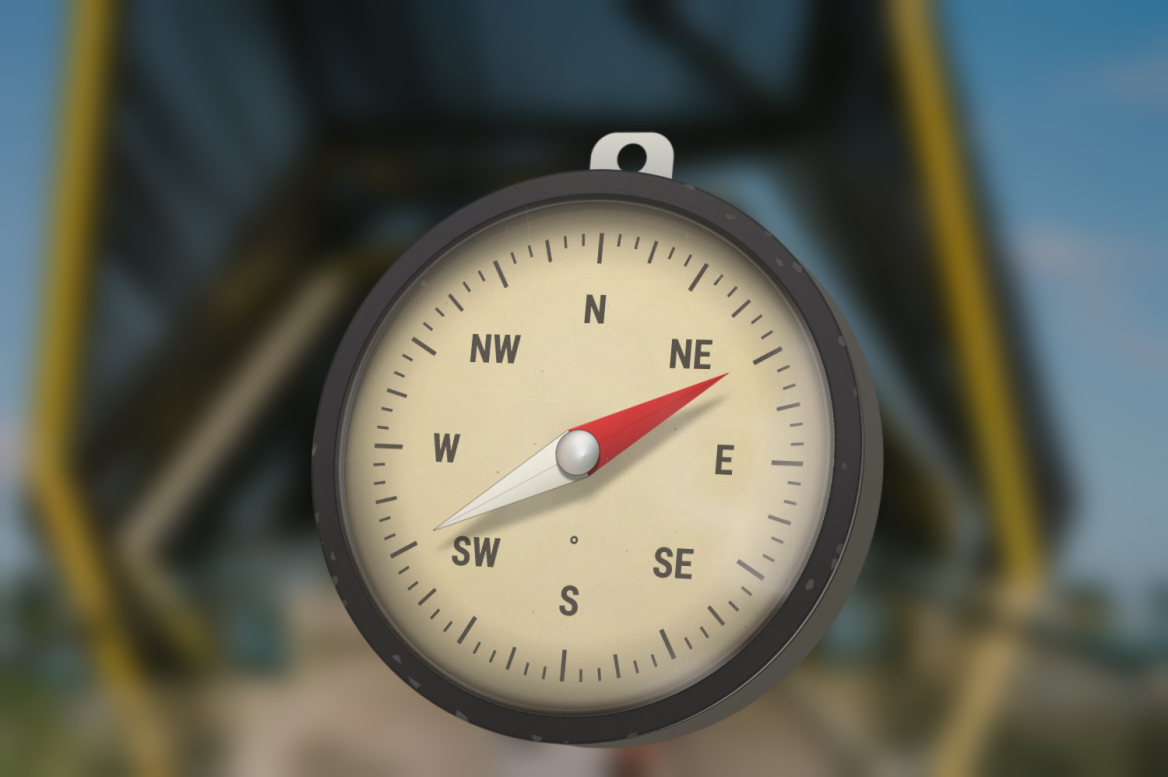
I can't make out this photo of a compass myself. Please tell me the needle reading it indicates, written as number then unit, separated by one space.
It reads 60 °
